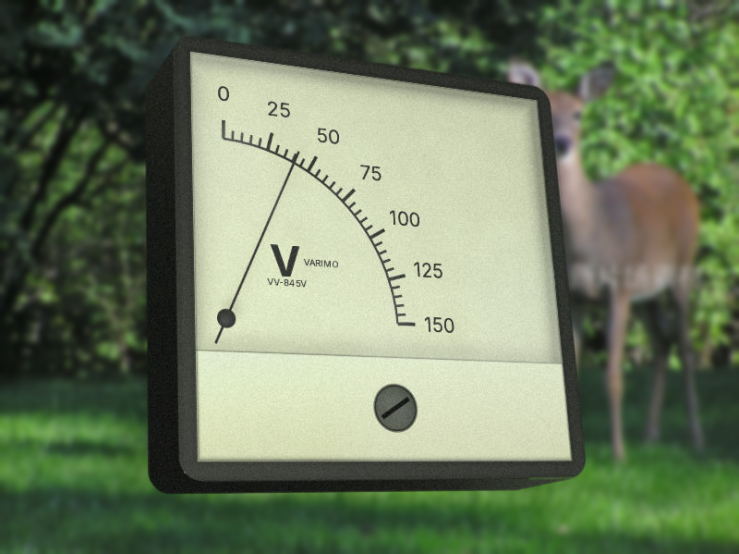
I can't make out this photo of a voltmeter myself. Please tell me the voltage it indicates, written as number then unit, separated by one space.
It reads 40 V
